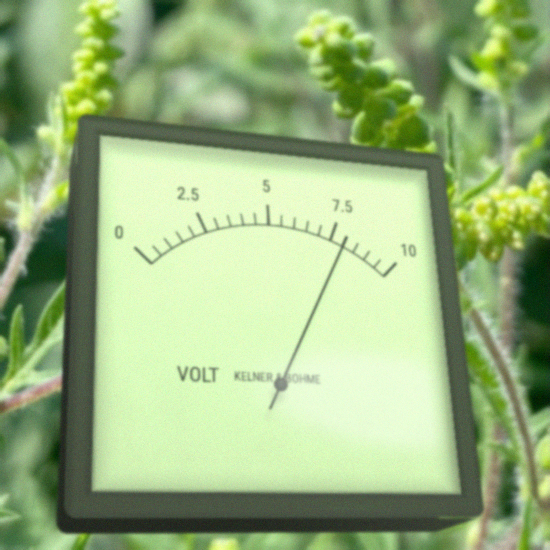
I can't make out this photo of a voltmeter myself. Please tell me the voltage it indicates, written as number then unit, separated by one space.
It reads 8 V
